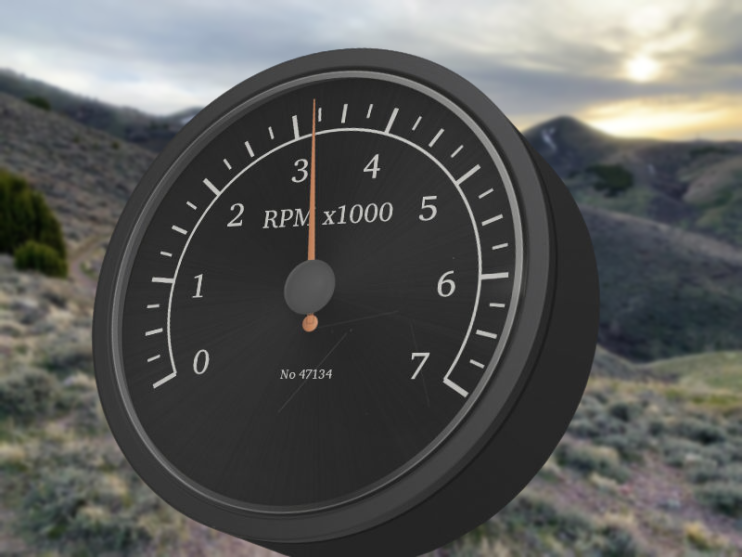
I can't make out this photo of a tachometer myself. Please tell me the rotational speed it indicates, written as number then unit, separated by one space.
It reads 3250 rpm
